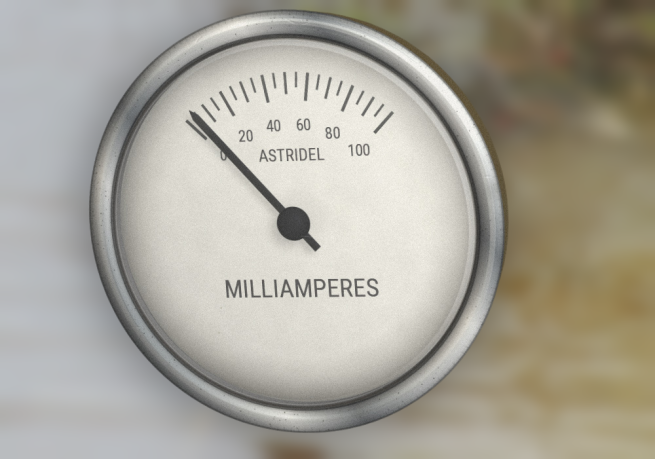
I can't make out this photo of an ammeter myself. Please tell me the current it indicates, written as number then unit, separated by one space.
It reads 5 mA
